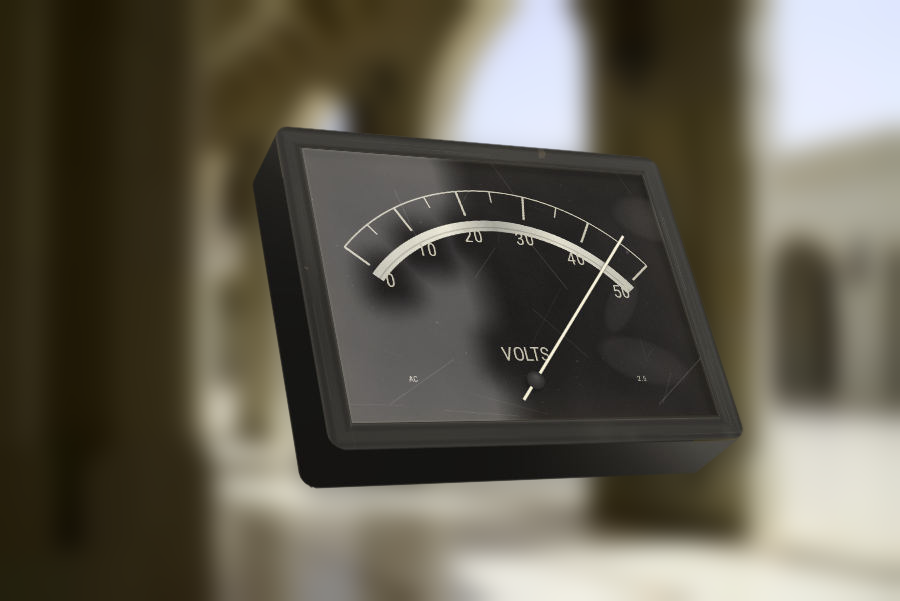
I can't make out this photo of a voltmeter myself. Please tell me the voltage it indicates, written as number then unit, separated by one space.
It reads 45 V
